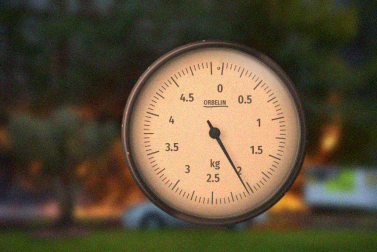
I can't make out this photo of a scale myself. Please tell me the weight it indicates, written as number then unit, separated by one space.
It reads 2.05 kg
